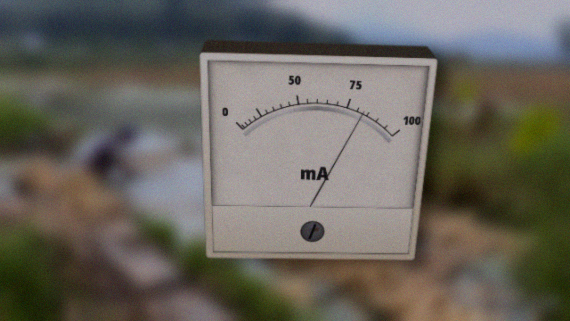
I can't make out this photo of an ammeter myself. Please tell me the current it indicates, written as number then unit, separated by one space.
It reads 82.5 mA
